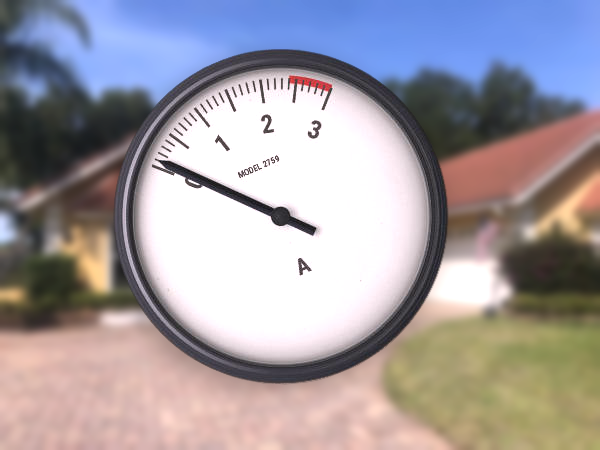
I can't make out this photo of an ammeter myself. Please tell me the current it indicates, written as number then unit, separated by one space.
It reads 0.1 A
